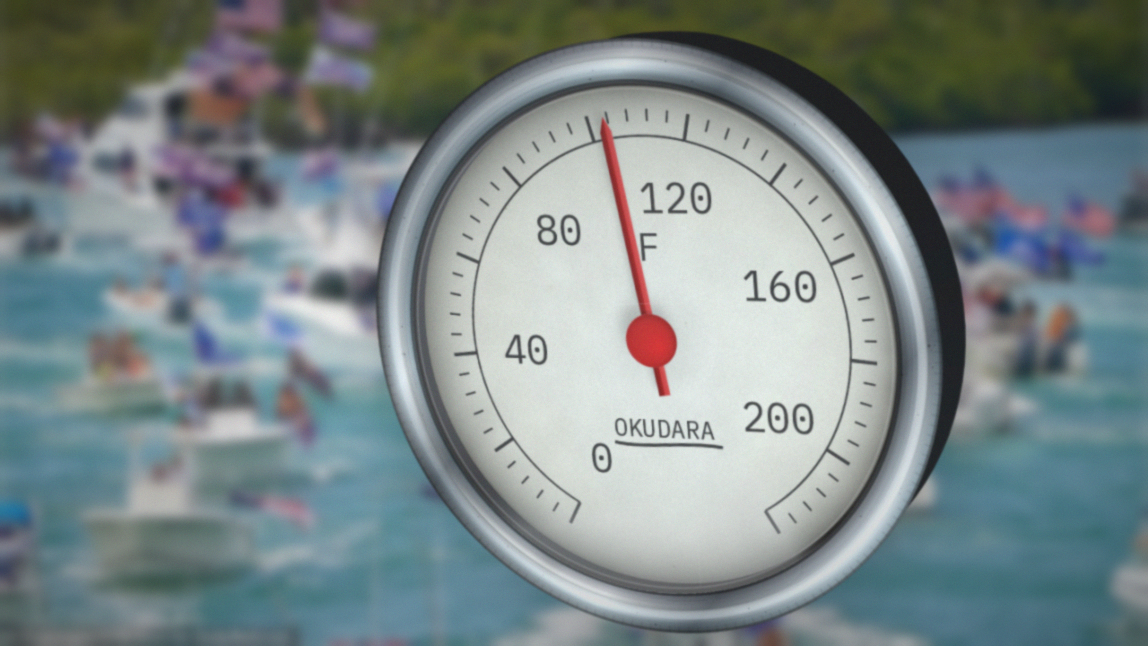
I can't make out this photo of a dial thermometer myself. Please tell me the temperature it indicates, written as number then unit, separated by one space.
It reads 104 °F
